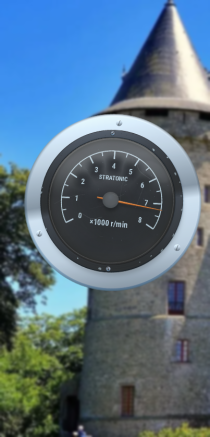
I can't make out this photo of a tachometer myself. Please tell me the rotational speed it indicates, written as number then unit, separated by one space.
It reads 7250 rpm
